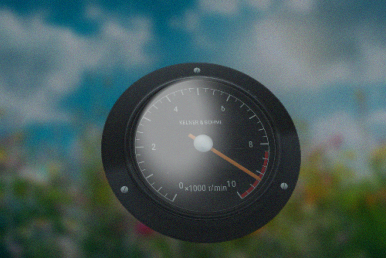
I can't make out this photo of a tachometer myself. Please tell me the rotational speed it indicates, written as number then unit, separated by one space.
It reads 9250 rpm
